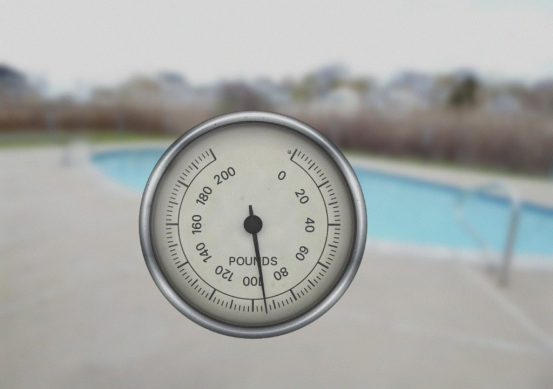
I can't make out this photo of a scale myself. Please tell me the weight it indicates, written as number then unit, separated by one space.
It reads 94 lb
